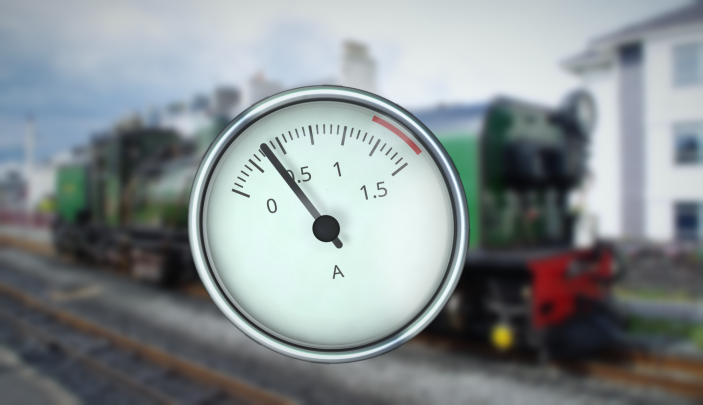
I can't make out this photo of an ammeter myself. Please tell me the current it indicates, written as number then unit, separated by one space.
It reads 0.4 A
